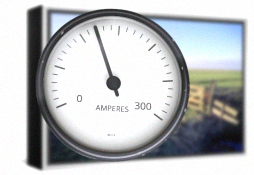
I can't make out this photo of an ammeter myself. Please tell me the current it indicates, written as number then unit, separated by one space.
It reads 120 A
